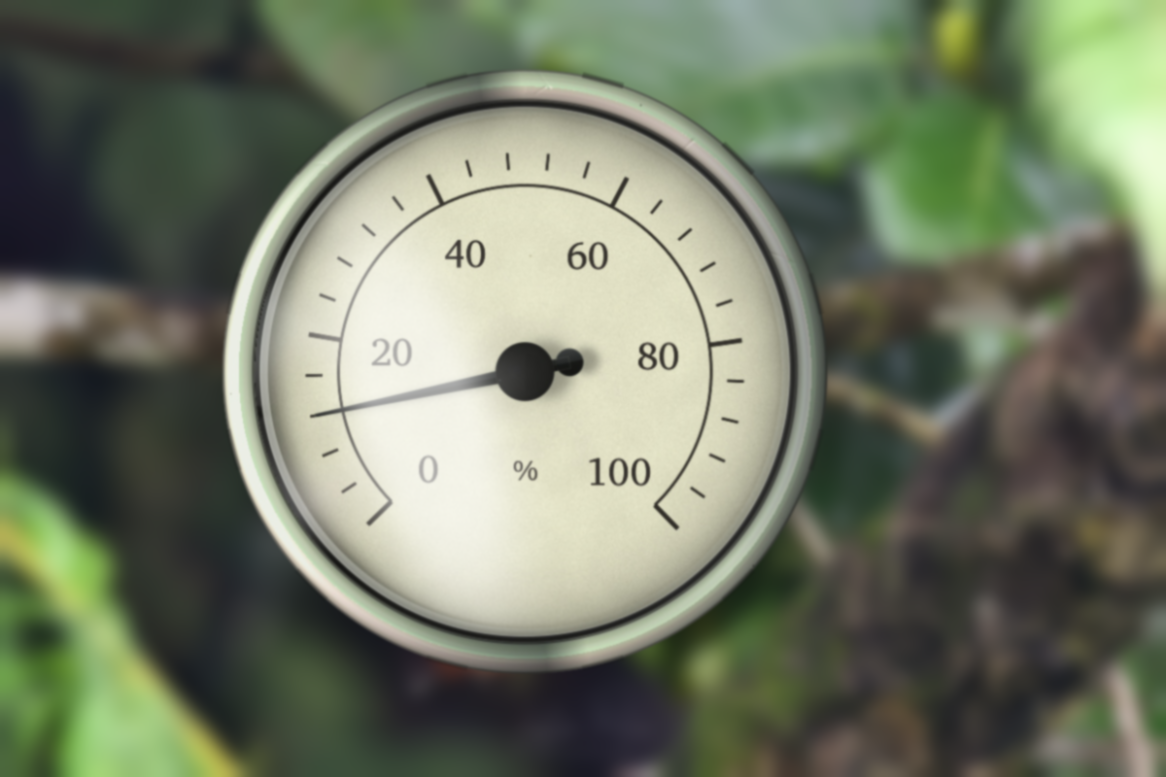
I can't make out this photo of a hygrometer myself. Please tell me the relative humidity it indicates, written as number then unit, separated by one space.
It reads 12 %
